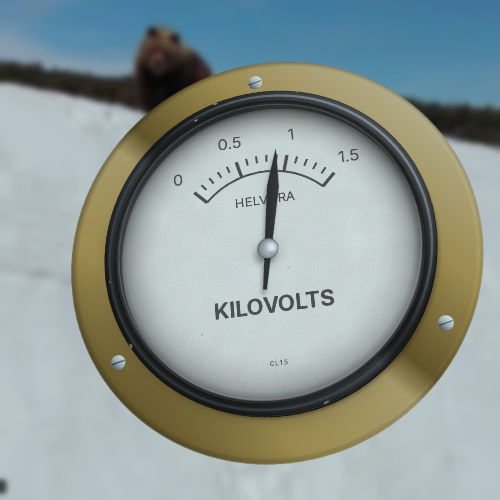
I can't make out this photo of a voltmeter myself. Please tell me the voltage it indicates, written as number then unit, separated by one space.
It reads 0.9 kV
